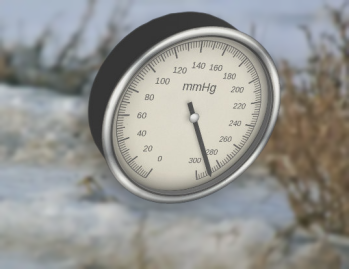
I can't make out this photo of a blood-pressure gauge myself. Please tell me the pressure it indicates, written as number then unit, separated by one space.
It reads 290 mmHg
